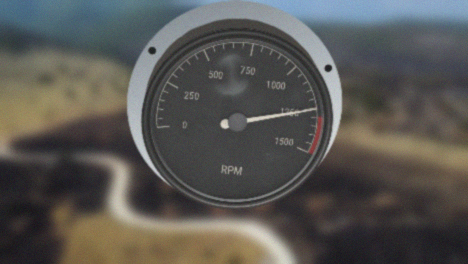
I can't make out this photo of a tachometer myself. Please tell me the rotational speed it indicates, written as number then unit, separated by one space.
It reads 1250 rpm
